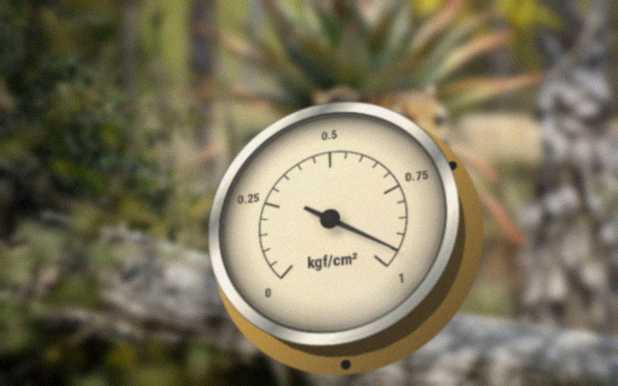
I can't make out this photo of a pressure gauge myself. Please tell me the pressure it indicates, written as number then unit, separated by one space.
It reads 0.95 kg/cm²
